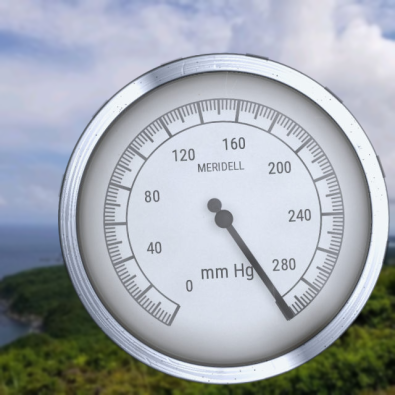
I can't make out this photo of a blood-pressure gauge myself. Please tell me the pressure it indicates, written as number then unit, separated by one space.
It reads 298 mmHg
